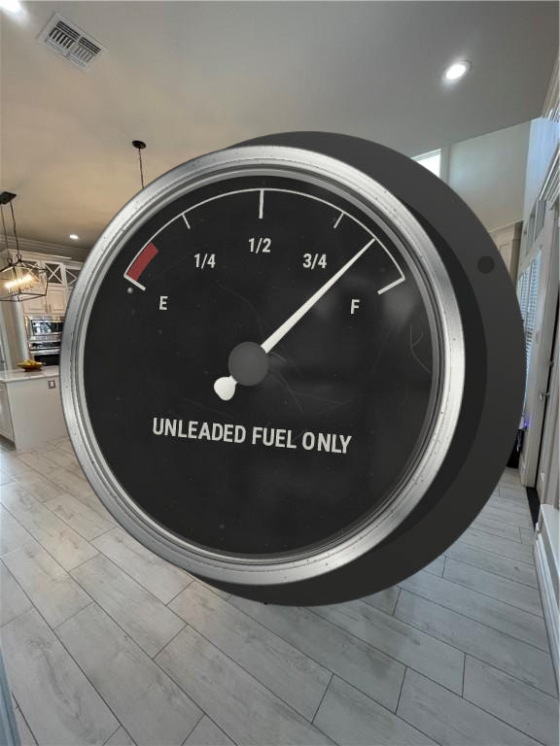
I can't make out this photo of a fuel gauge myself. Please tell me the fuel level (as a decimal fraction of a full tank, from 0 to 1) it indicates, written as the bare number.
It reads 0.875
